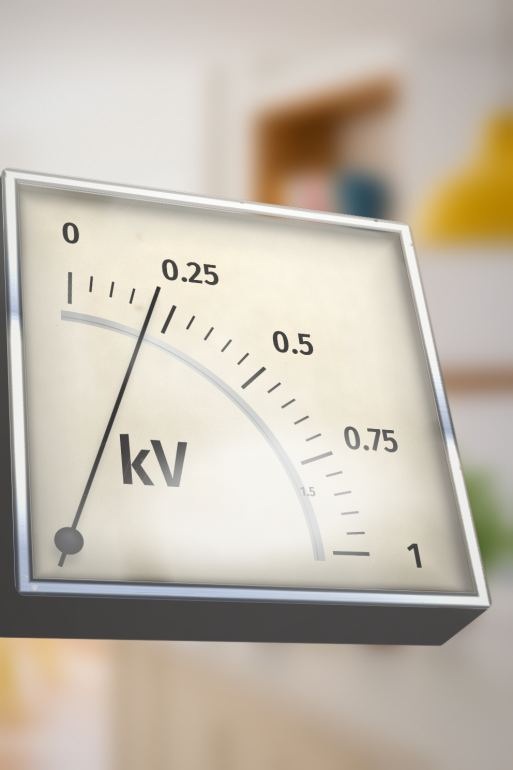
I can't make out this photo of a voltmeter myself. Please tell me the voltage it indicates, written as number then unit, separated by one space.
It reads 0.2 kV
